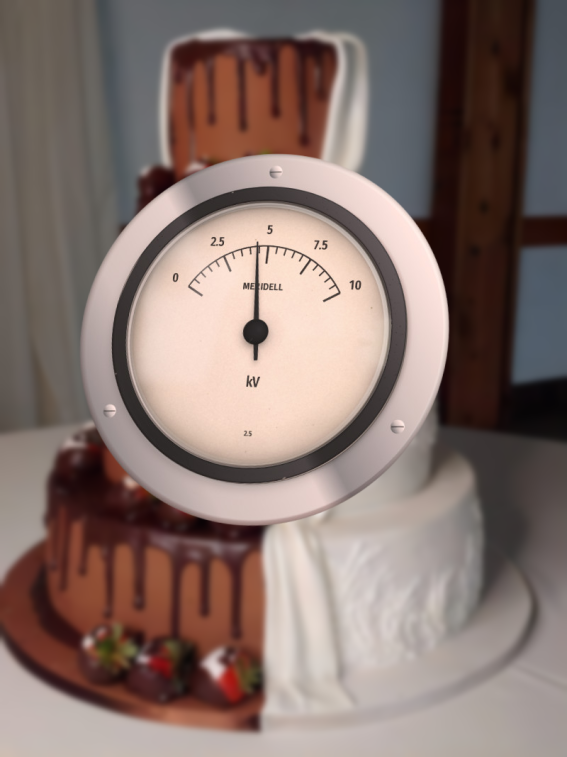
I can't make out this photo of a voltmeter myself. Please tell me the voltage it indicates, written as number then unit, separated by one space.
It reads 4.5 kV
